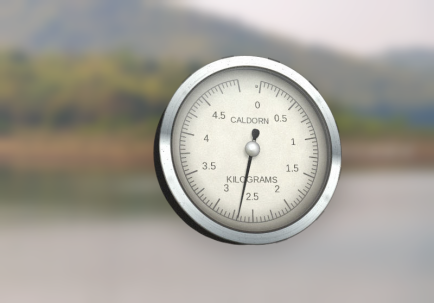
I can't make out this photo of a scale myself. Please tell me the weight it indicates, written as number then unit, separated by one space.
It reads 2.7 kg
